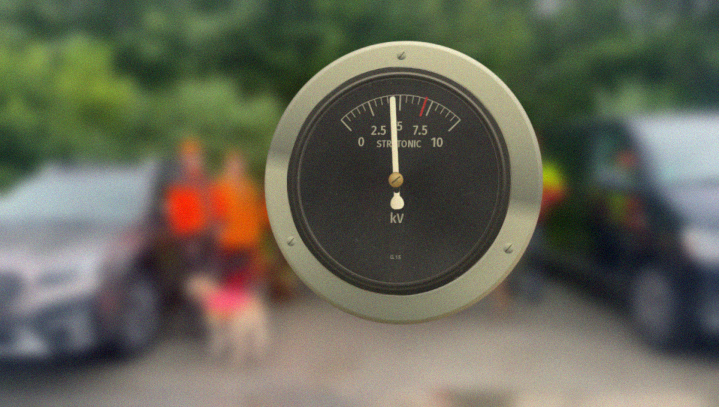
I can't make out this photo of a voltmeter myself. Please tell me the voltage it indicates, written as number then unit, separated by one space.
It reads 4.5 kV
